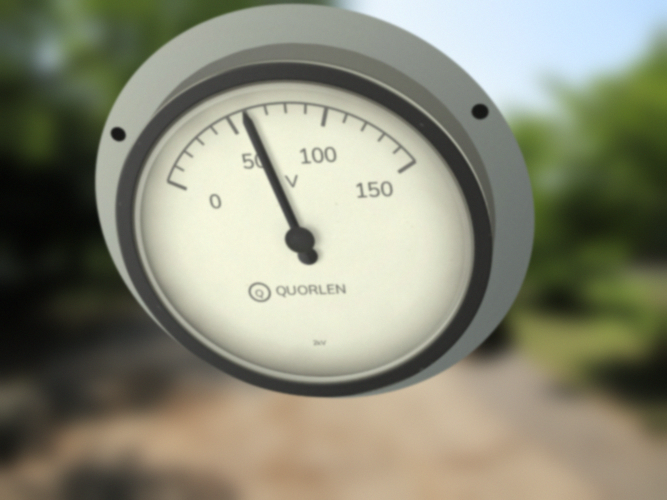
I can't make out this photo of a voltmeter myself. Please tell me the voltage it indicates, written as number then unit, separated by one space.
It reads 60 V
